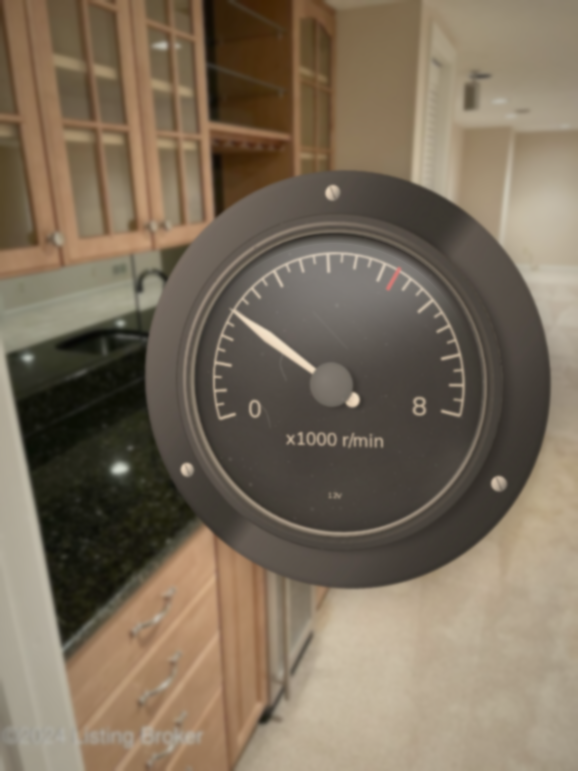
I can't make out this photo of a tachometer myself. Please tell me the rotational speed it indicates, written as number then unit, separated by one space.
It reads 2000 rpm
